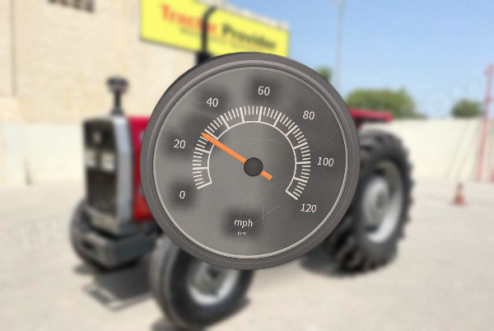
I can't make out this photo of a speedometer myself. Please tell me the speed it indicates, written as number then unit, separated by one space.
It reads 28 mph
